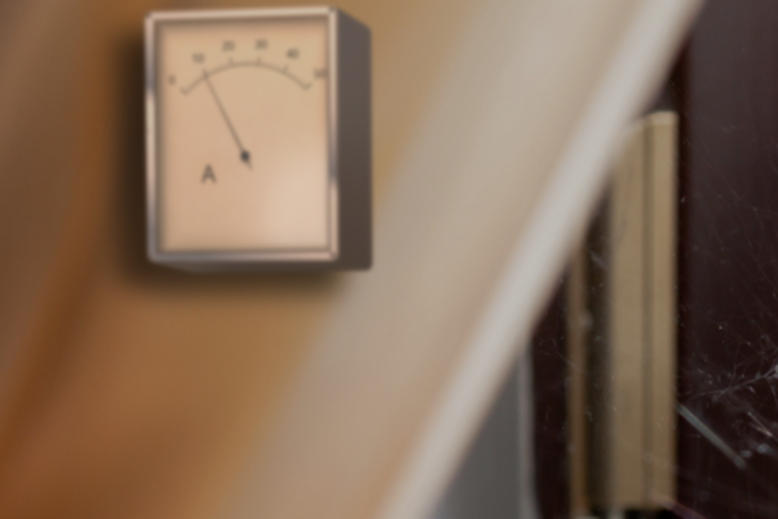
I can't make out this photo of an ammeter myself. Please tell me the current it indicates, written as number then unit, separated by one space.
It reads 10 A
